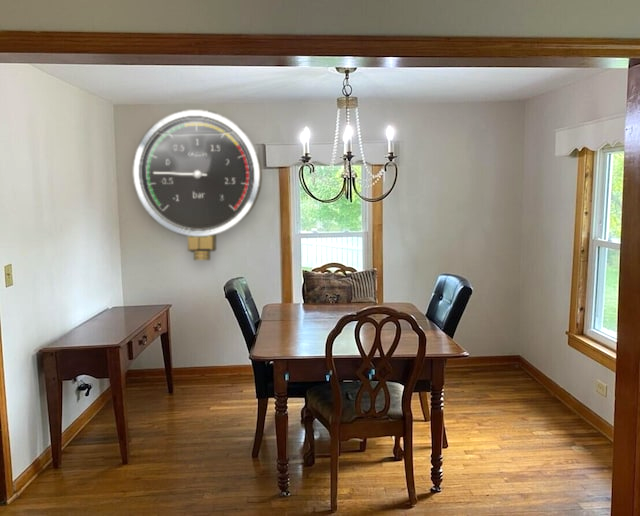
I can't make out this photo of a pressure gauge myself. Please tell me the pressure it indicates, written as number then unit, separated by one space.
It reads -0.3 bar
